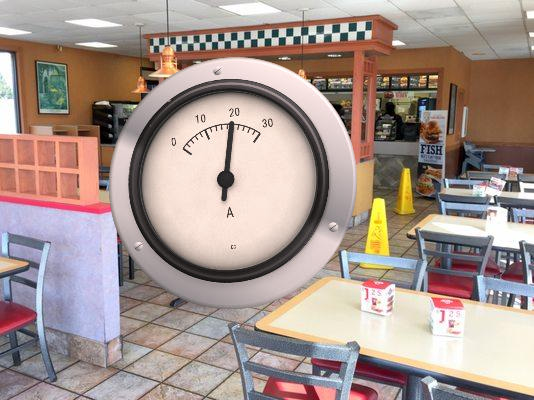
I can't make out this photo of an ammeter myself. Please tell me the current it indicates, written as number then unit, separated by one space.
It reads 20 A
